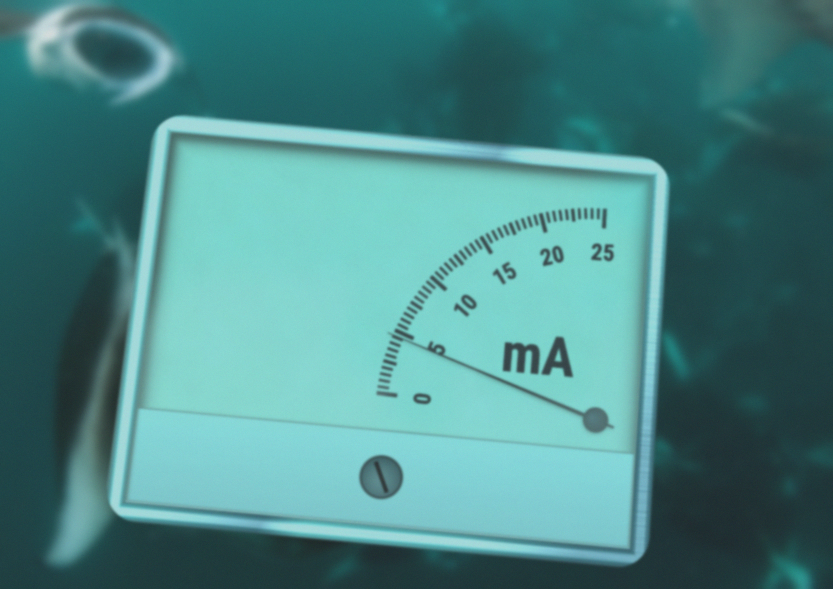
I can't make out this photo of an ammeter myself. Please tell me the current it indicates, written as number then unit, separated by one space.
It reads 4.5 mA
